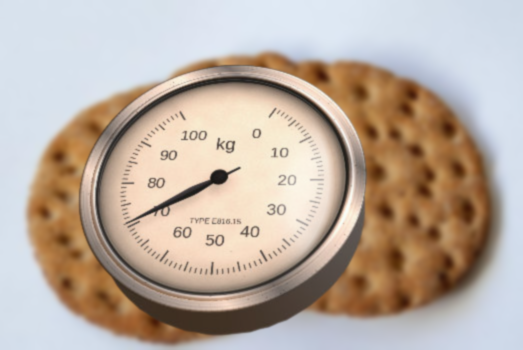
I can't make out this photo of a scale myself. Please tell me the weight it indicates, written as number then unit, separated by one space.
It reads 70 kg
